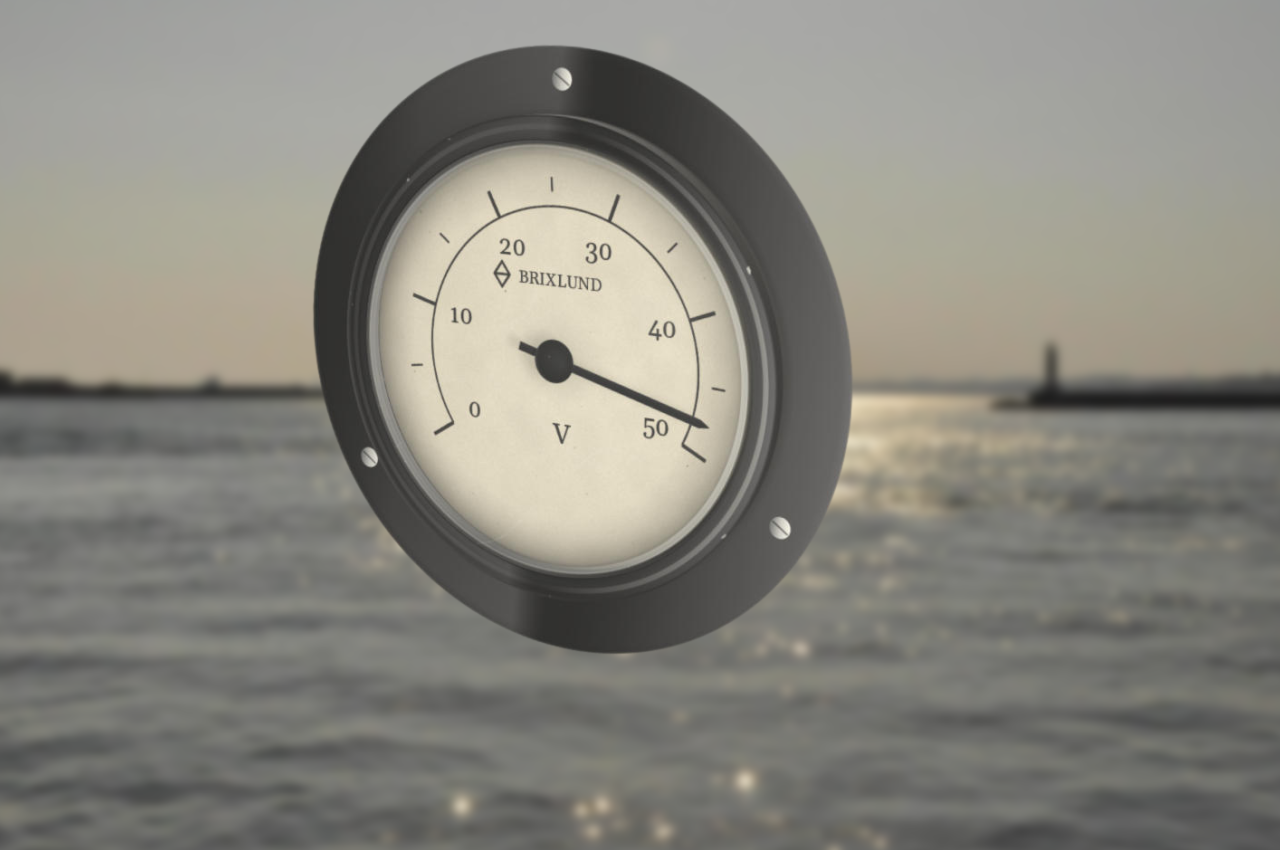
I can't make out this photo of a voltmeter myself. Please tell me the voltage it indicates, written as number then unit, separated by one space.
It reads 47.5 V
